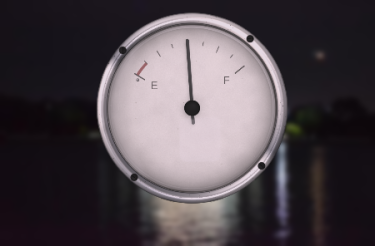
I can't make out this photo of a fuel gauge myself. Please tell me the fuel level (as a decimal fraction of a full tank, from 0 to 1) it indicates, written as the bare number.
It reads 0.5
